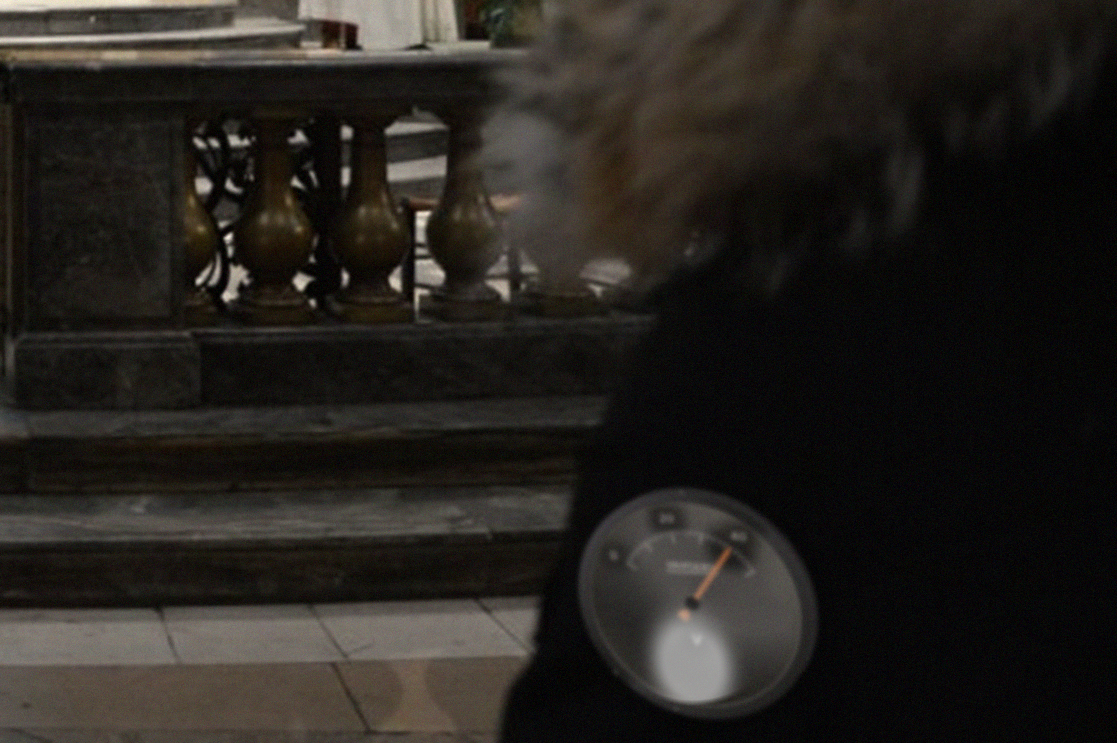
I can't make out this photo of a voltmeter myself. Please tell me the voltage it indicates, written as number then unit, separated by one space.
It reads 40 V
